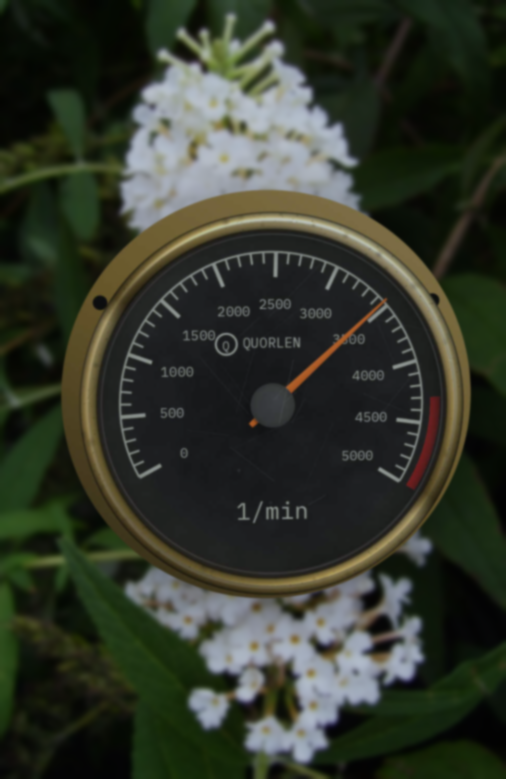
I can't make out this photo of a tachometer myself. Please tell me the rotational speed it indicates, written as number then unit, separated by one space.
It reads 3450 rpm
